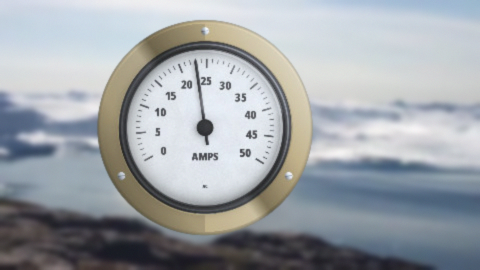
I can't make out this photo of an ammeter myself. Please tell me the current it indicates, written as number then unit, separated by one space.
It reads 23 A
